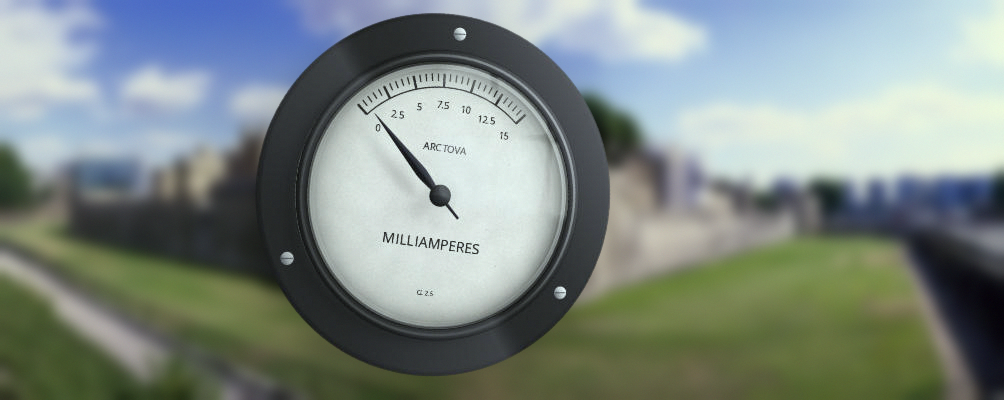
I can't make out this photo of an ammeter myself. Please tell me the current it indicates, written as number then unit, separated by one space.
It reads 0.5 mA
